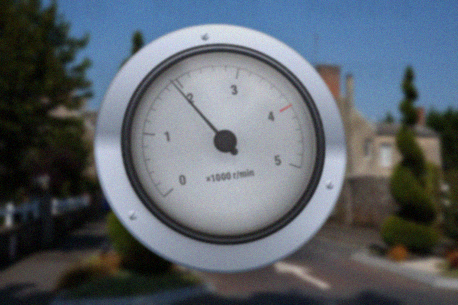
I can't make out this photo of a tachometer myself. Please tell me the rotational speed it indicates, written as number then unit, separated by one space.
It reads 1900 rpm
